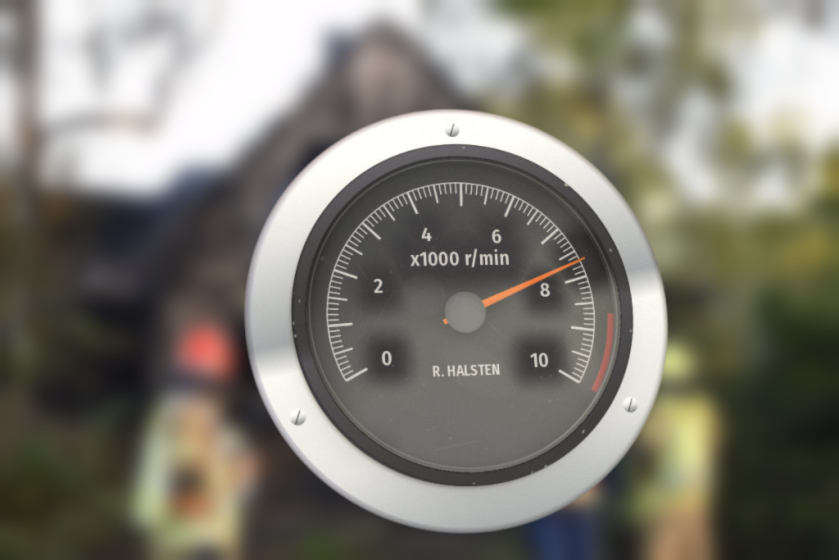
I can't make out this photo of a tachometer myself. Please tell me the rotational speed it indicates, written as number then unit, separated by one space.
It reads 7700 rpm
